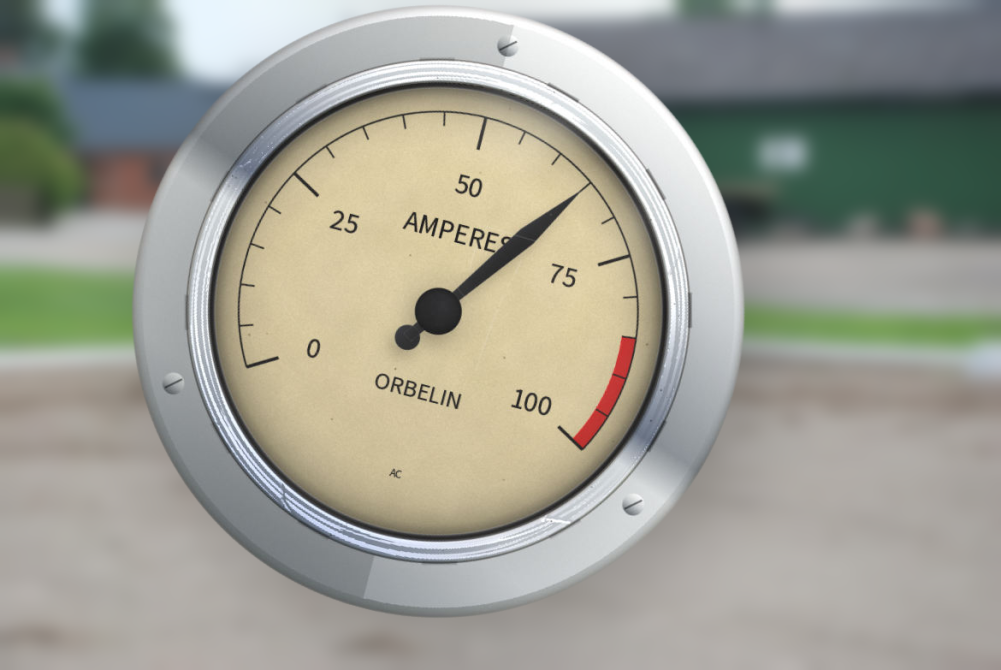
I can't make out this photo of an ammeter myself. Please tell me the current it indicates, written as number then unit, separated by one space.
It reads 65 A
